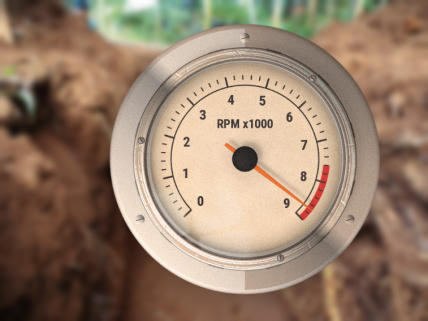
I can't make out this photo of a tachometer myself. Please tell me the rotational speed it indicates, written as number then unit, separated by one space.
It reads 8700 rpm
